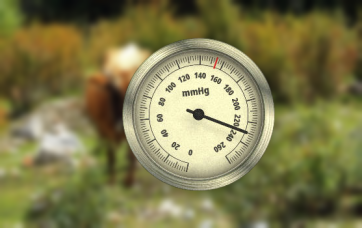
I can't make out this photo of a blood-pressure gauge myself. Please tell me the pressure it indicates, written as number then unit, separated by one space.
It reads 230 mmHg
